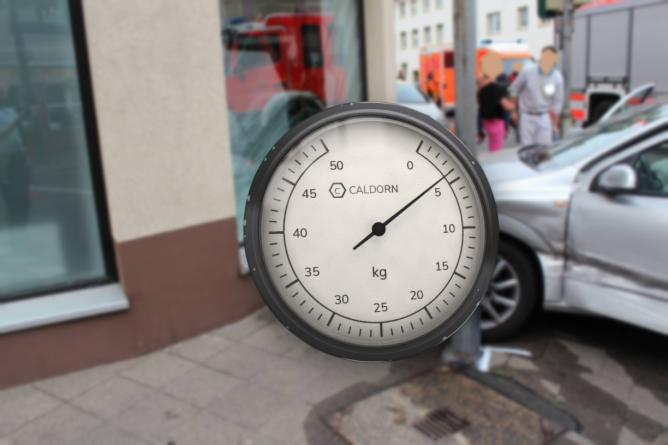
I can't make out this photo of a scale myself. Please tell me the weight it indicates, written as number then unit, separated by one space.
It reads 4 kg
